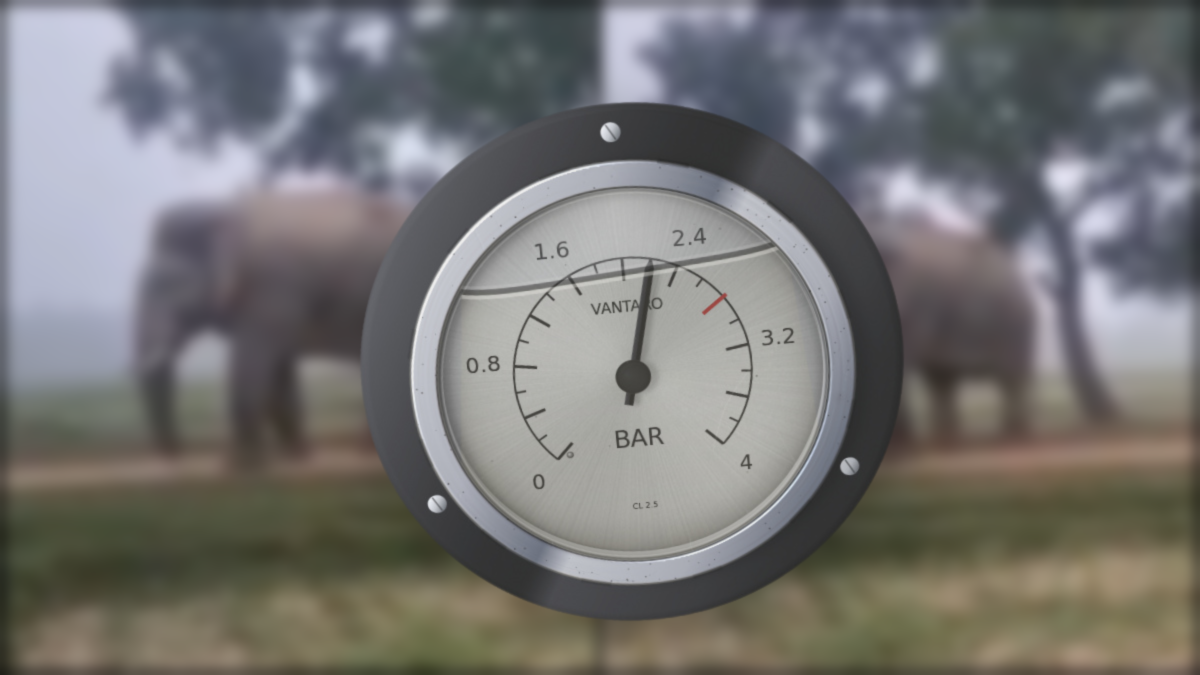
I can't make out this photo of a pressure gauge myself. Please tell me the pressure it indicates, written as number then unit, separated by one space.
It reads 2.2 bar
